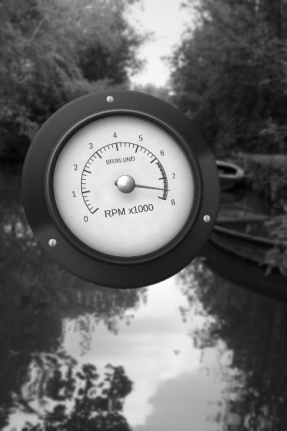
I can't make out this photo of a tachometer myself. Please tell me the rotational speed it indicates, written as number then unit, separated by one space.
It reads 7600 rpm
